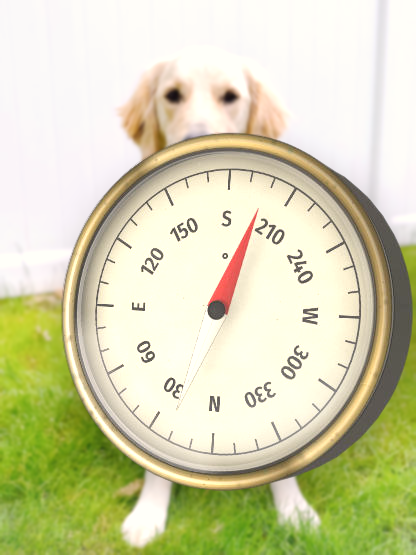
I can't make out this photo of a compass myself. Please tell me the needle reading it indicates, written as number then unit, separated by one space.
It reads 200 °
